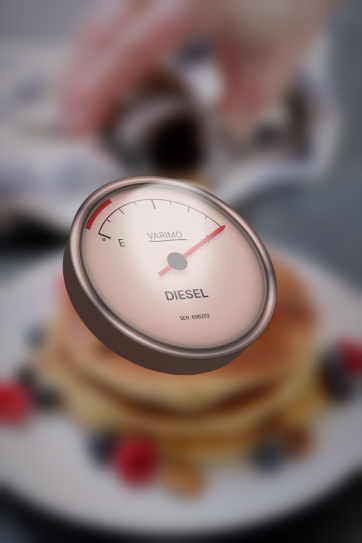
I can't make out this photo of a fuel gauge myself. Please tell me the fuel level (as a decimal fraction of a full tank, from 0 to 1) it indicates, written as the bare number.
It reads 1
